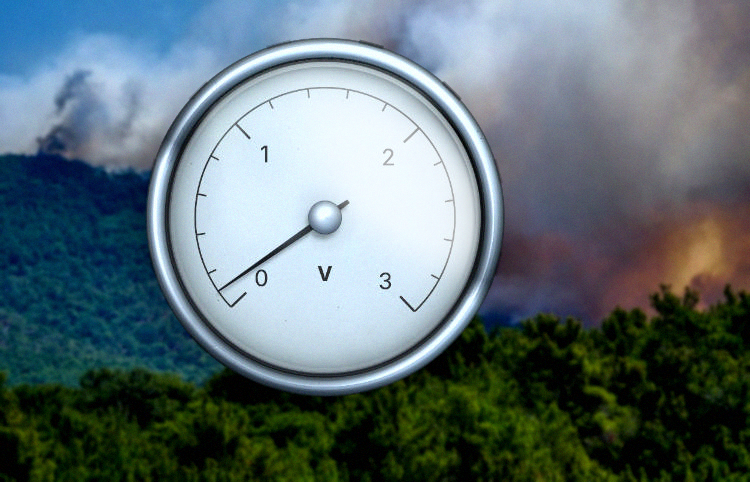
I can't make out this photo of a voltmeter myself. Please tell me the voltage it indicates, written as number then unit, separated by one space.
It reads 0.1 V
